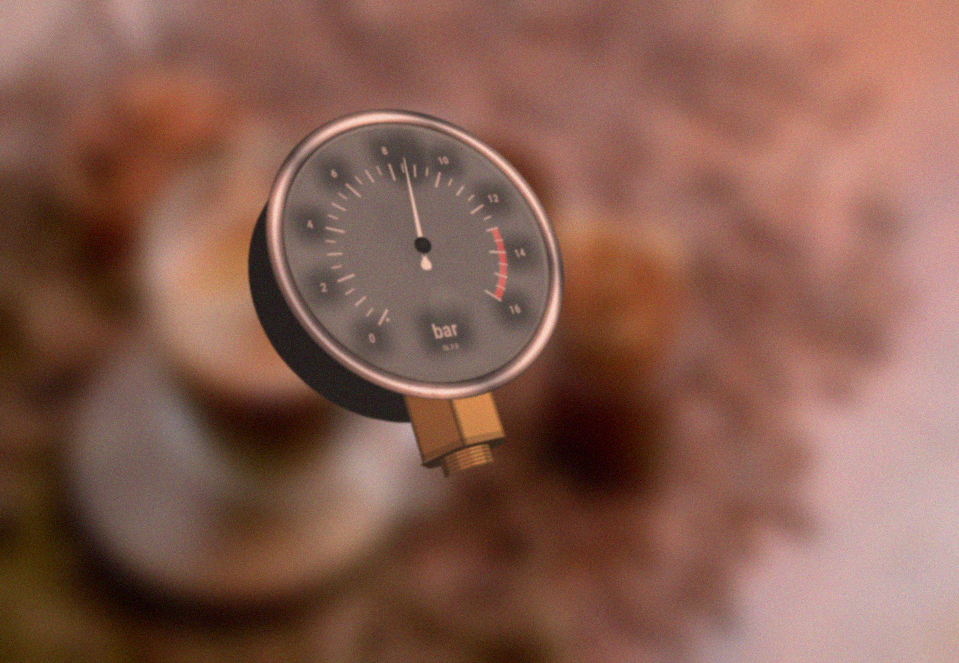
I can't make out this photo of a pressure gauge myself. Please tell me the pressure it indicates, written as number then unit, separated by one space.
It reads 8.5 bar
